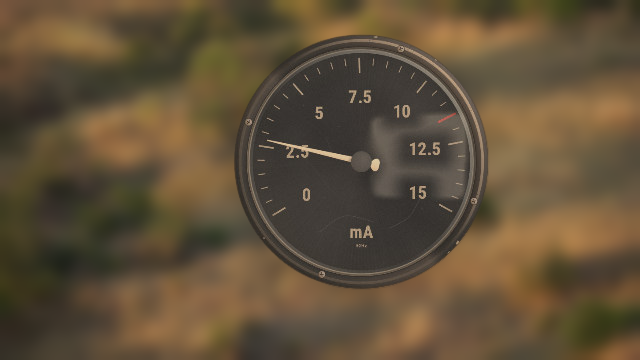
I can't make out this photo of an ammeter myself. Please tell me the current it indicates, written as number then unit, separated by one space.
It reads 2.75 mA
